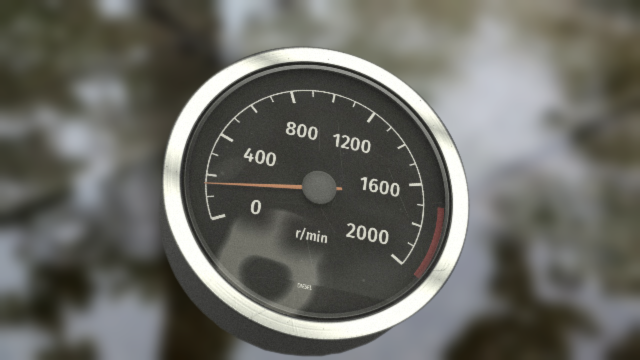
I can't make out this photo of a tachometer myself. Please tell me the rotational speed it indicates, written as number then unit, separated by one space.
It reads 150 rpm
